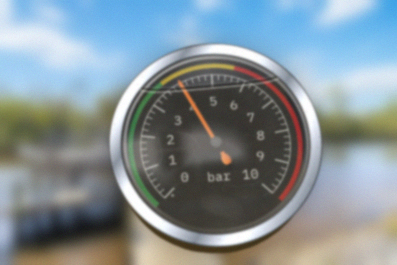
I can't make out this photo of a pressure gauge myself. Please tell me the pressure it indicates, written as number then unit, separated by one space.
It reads 4 bar
